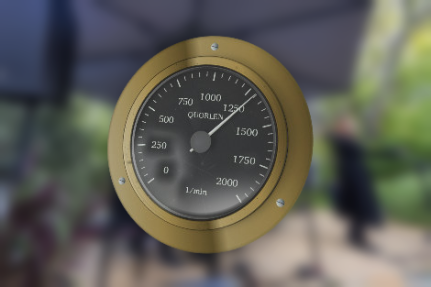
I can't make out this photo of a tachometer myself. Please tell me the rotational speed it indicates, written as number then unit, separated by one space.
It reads 1300 rpm
